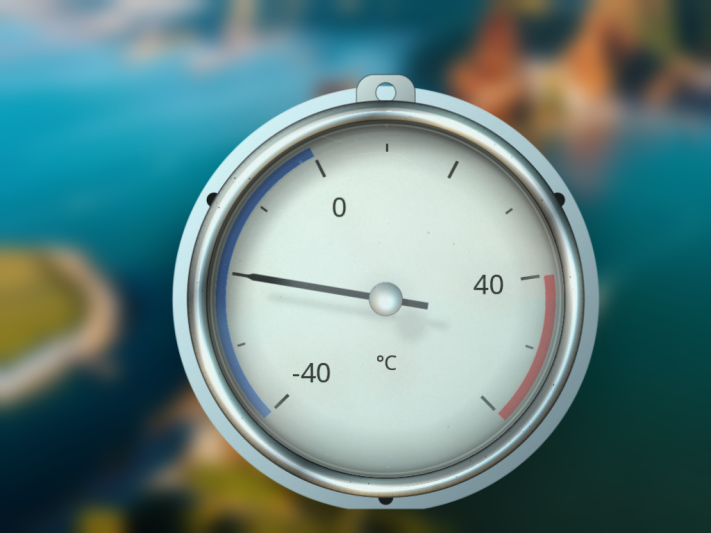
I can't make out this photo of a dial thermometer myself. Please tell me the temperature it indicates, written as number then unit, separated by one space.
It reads -20 °C
